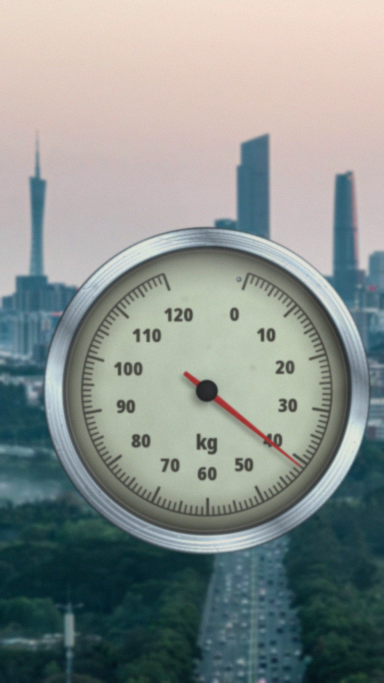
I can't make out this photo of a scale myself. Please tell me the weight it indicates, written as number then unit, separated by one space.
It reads 41 kg
